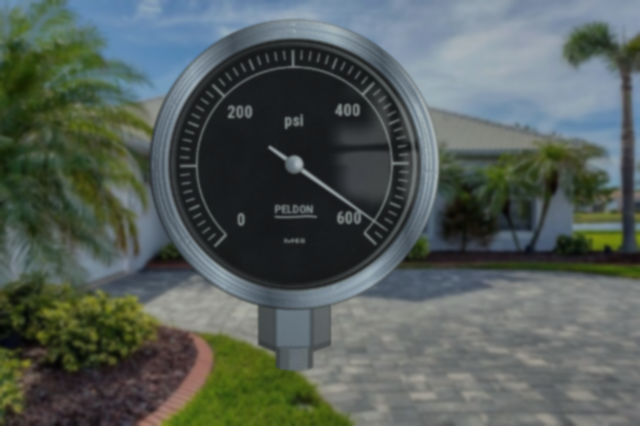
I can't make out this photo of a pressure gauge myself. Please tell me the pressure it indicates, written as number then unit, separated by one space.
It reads 580 psi
